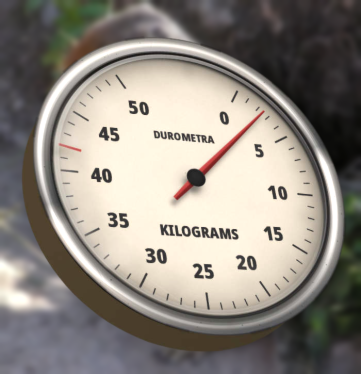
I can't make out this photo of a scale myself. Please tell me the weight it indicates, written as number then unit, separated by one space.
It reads 2.5 kg
